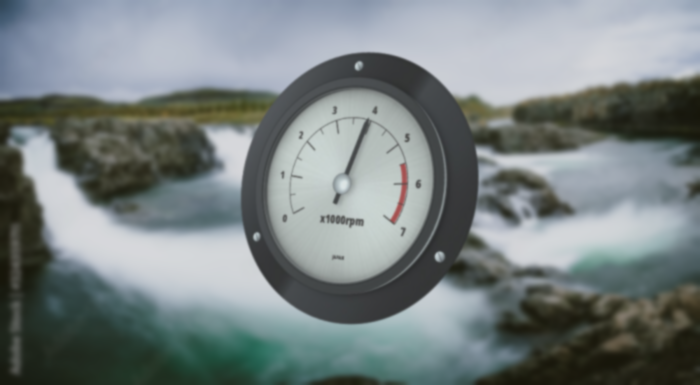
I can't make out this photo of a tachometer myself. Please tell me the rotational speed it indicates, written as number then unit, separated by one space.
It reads 4000 rpm
